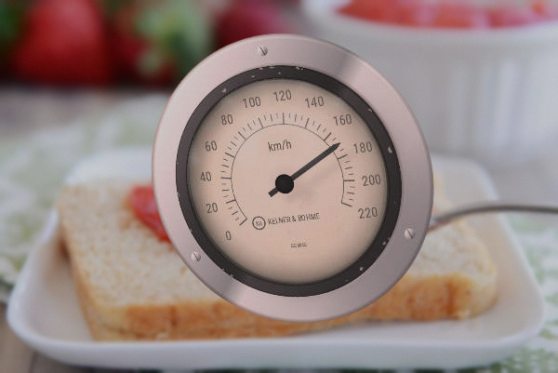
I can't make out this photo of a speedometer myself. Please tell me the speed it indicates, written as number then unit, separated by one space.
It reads 170 km/h
